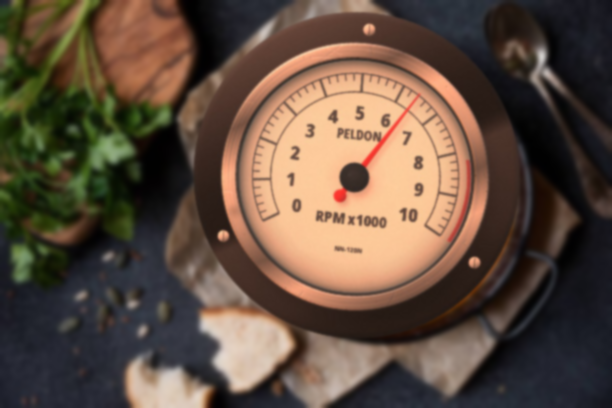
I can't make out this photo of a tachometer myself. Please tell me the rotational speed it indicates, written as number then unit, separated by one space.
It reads 6400 rpm
